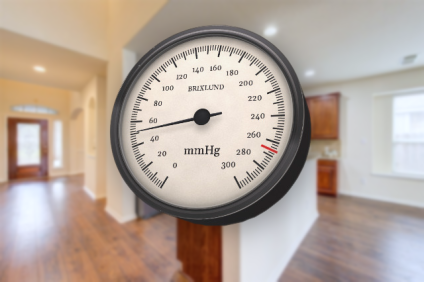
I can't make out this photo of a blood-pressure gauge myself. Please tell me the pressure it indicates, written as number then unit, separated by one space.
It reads 50 mmHg
